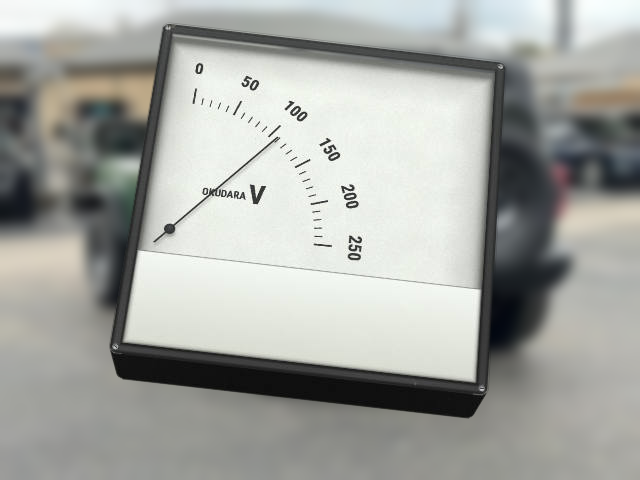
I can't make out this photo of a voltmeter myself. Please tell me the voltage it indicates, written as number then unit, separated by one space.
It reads 110 V
